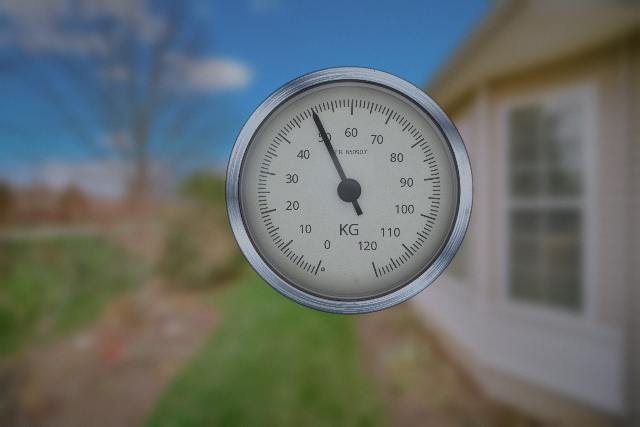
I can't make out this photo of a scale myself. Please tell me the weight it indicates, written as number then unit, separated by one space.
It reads 50 kg
